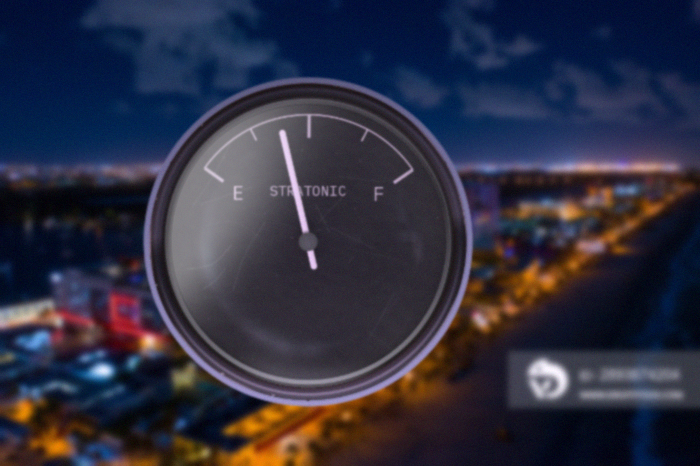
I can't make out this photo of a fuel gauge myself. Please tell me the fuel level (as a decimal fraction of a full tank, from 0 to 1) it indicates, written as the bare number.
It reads 0.375
